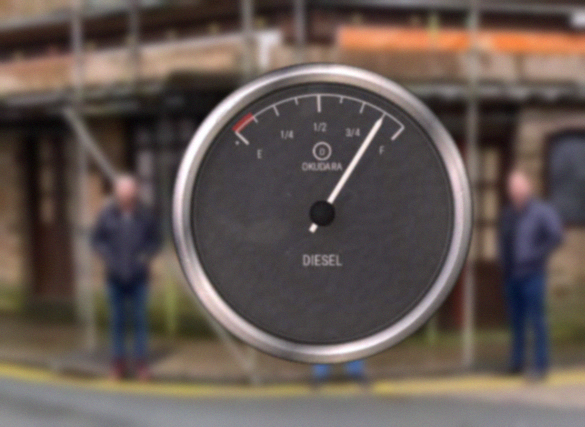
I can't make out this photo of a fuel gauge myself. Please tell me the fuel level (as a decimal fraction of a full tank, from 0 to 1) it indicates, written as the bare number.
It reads 0.875
